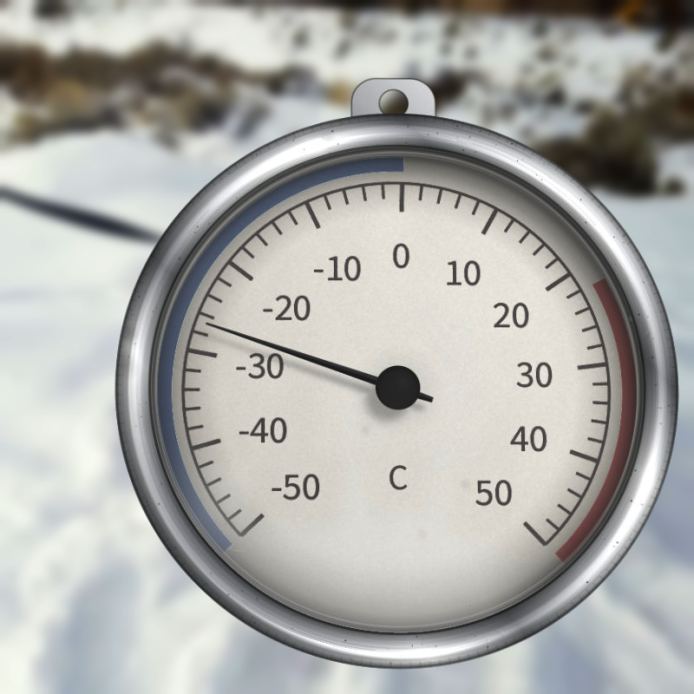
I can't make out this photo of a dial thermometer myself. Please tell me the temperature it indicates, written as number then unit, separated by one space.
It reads -27 °C
